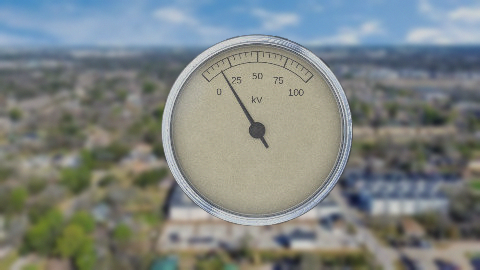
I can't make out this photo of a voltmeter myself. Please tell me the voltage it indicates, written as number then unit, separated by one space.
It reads 15 kV
